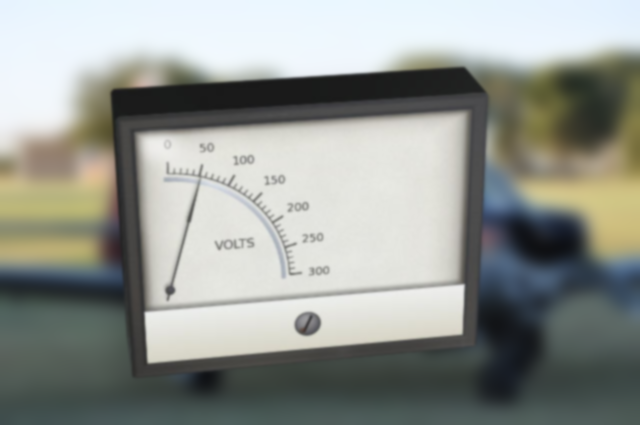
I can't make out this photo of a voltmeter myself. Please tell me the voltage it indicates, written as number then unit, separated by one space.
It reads 50 V
